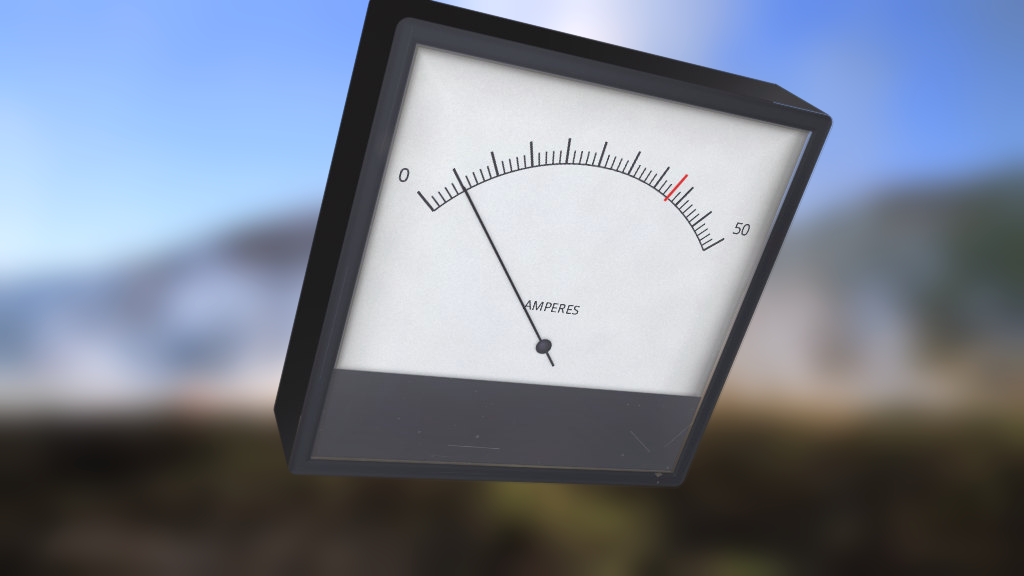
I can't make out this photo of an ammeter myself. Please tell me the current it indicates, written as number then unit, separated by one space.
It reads 5 A
